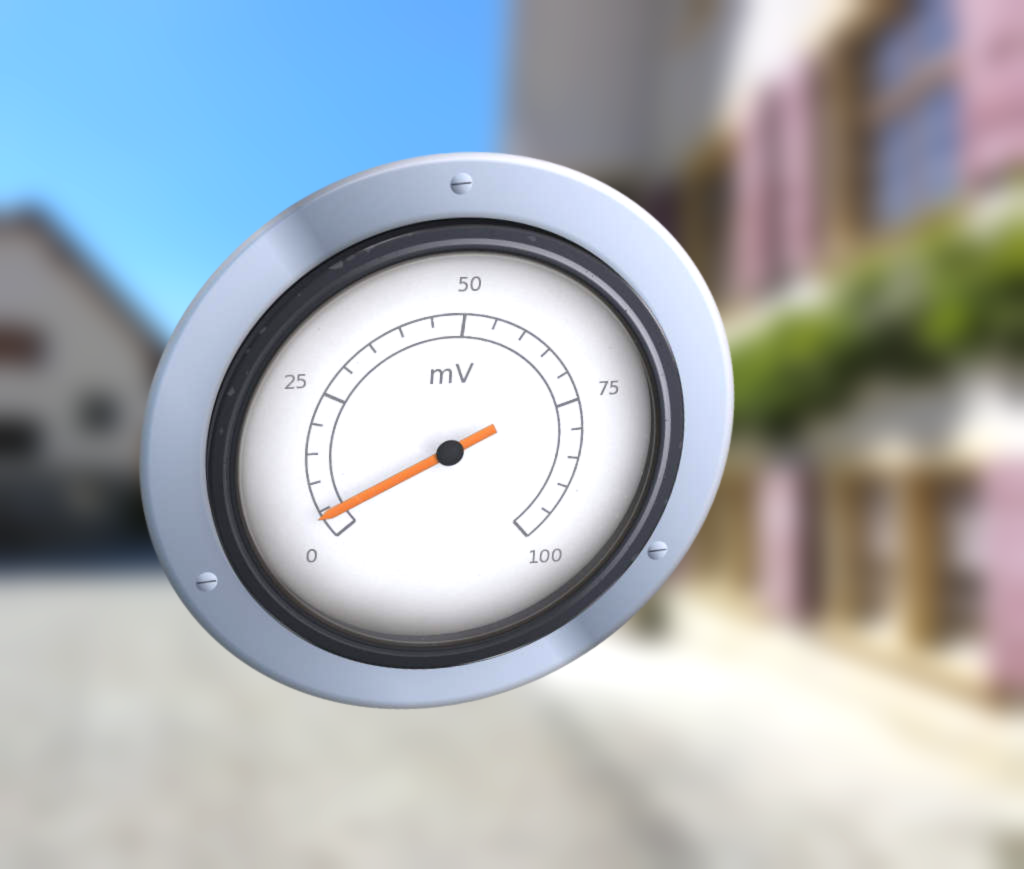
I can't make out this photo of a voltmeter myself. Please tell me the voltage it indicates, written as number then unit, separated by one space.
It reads 5 mV
